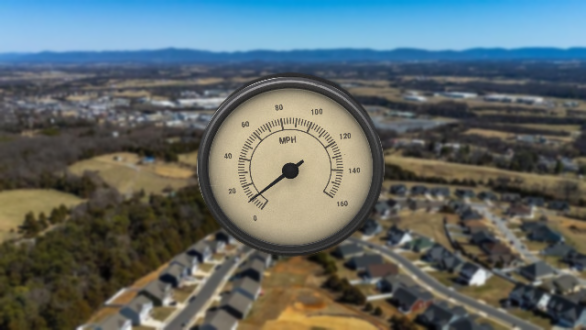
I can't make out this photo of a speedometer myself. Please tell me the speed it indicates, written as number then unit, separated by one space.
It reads 10 mph
